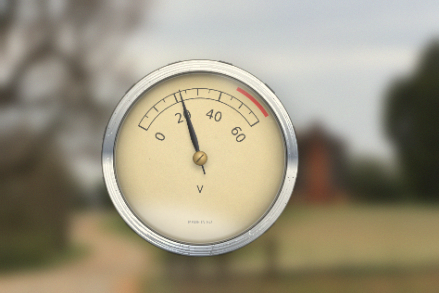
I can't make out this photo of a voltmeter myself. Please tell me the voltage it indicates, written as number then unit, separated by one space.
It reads 22.5 V
